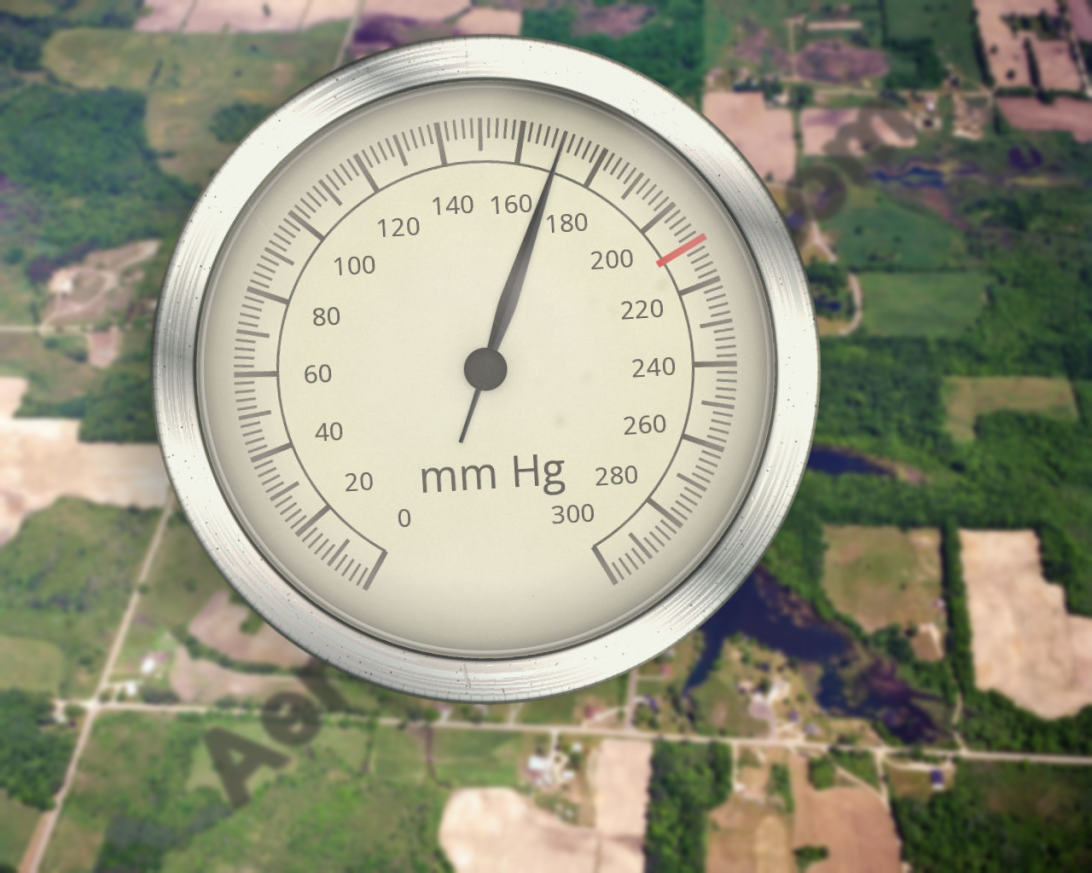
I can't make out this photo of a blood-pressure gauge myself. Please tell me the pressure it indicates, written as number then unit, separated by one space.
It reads 170 mmHg
